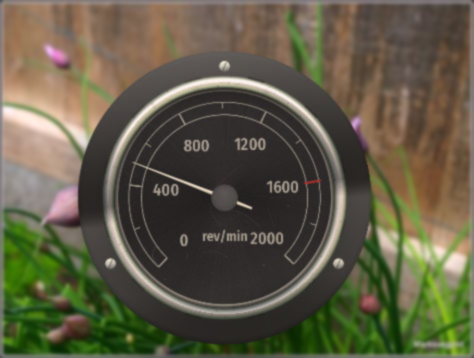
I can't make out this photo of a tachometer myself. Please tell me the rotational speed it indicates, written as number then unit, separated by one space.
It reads 500 rpm
